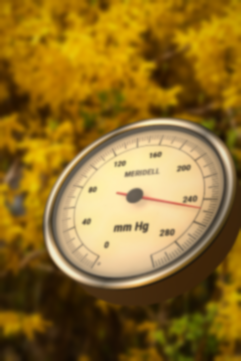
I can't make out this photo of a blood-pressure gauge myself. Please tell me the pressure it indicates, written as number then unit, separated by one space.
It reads 250 mmHg
